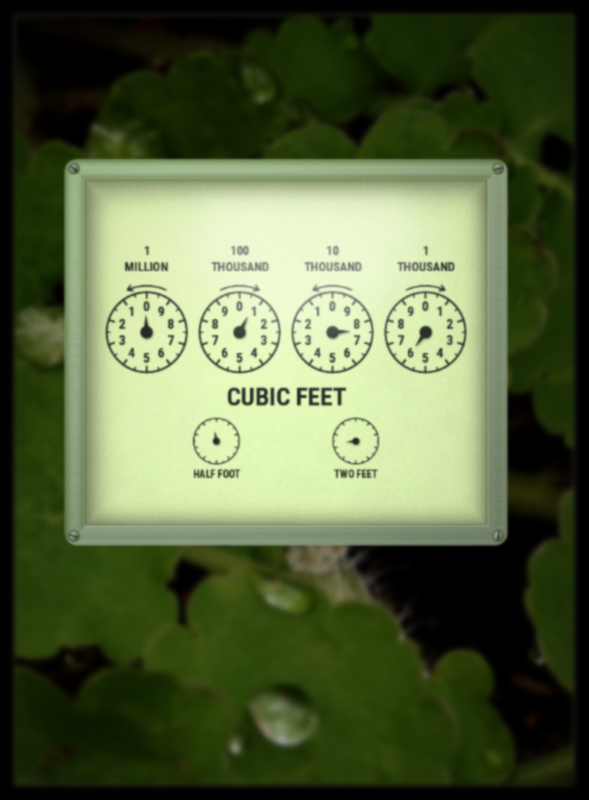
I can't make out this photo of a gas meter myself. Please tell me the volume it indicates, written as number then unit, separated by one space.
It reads 7600 ft³
